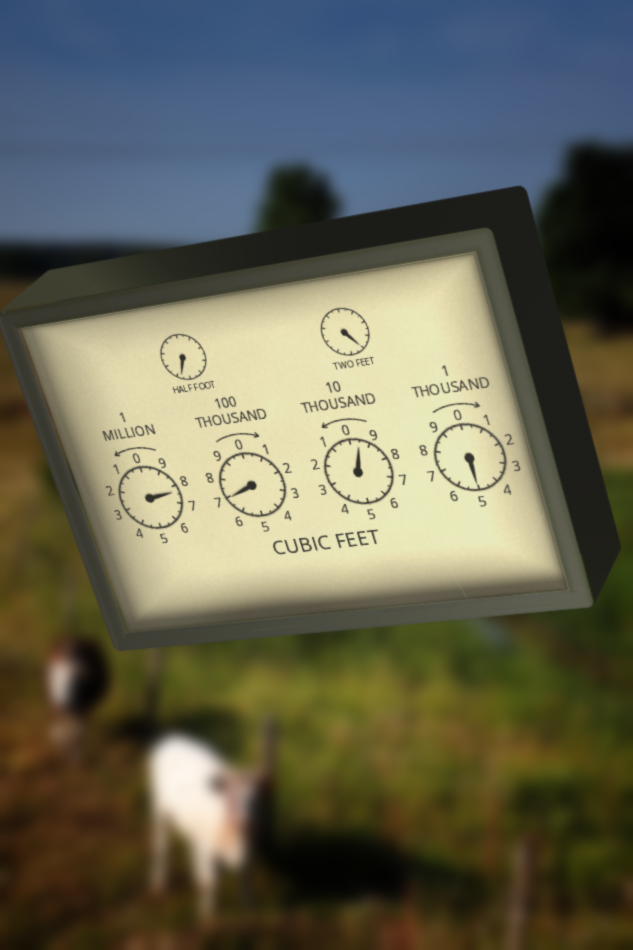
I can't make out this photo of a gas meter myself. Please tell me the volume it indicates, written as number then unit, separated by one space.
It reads 769500 ft³
